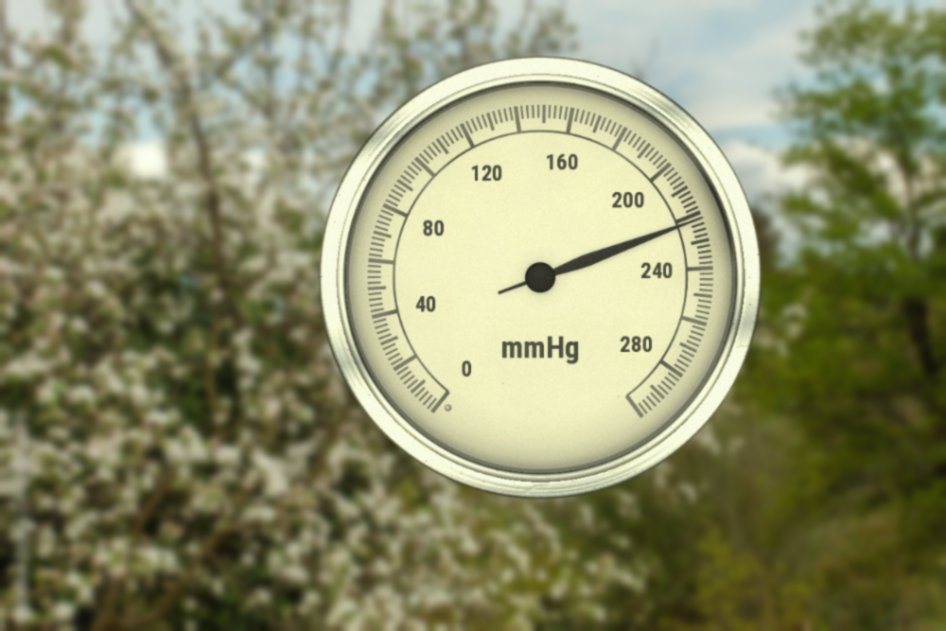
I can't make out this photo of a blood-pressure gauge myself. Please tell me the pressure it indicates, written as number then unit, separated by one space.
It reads 222 mmHg
